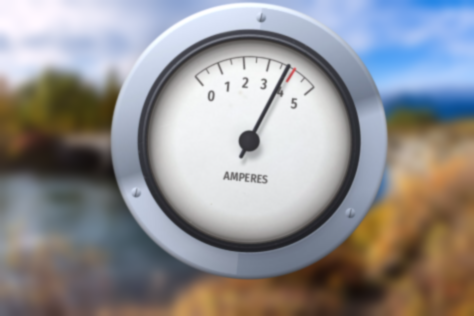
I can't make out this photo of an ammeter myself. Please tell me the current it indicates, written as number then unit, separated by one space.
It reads 3.75 A
